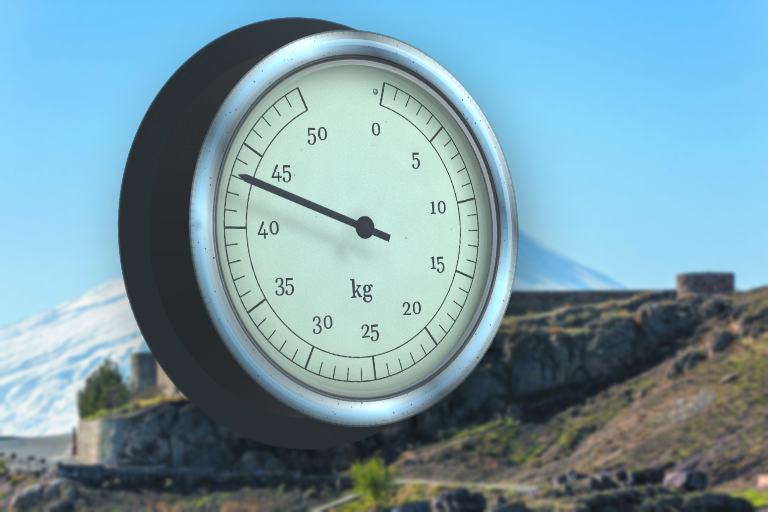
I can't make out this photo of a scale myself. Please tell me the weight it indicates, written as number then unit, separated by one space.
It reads 43 kg
